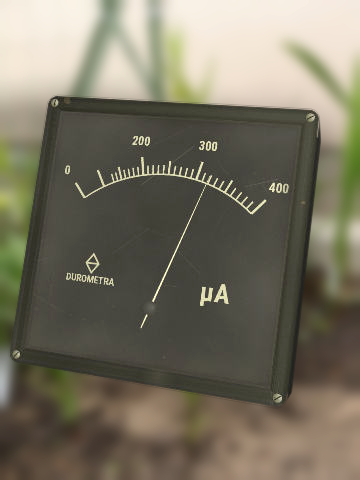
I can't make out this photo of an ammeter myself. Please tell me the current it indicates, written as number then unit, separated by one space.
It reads 320 µA
